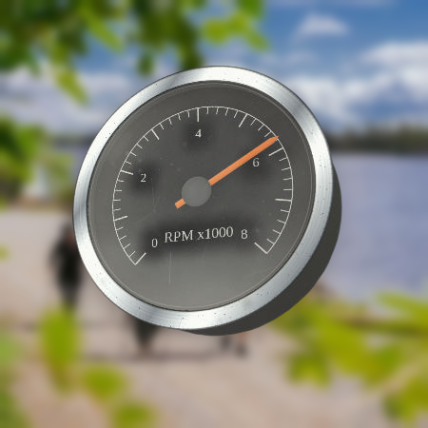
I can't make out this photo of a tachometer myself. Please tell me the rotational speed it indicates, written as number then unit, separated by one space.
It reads 5800 rpm
